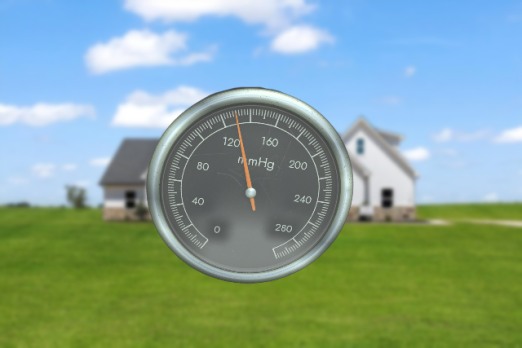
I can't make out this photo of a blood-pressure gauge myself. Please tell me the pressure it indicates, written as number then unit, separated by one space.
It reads 130 mmHg
